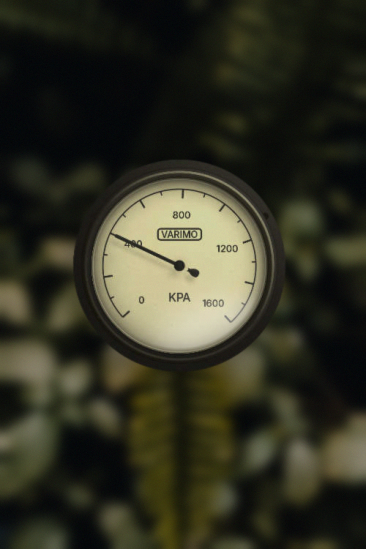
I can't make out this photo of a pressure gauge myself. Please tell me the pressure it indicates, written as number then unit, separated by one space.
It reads 400 kPa
